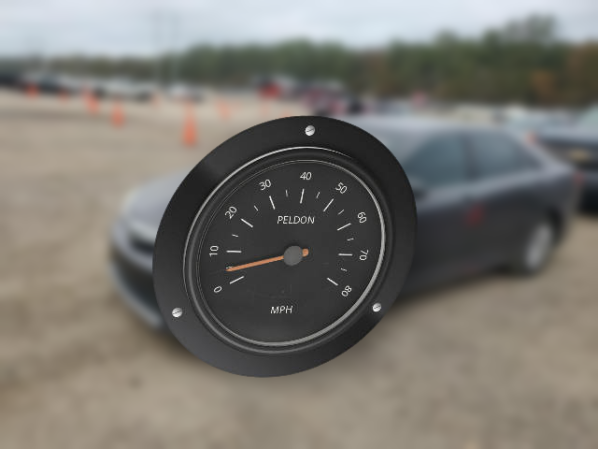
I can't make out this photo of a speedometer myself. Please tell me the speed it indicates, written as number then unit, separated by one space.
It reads 5 mph
